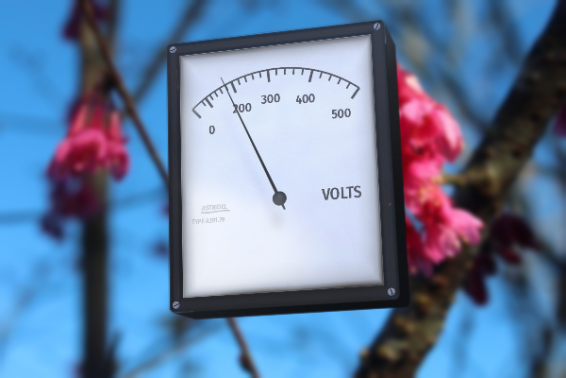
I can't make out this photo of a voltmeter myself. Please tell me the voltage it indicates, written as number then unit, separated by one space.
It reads 180 V
